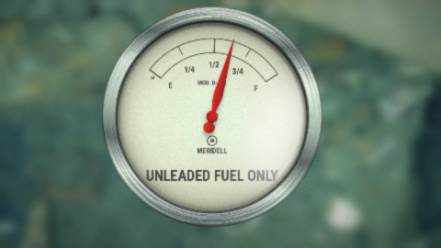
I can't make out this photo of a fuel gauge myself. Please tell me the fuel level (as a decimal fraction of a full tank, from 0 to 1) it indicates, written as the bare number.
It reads 0.625
